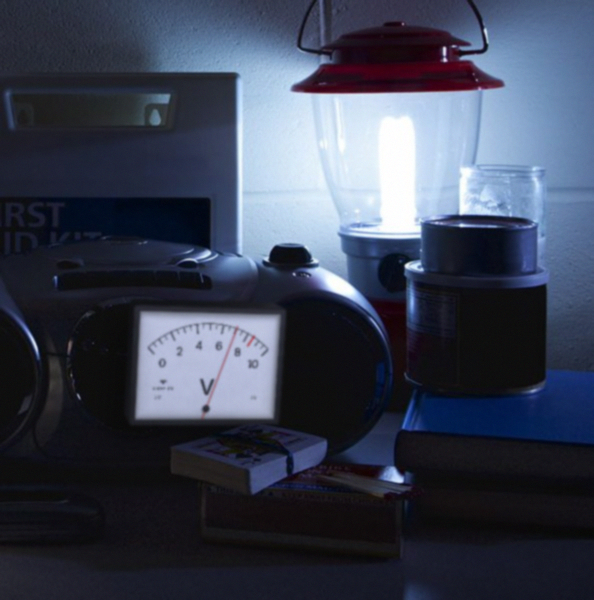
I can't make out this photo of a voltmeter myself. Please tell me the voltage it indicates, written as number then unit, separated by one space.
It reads 7 V
